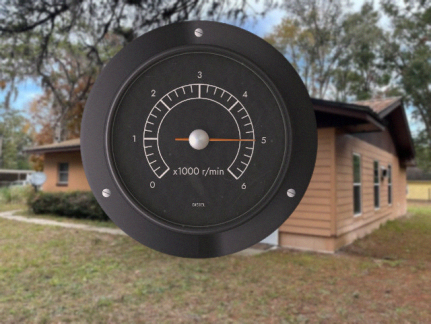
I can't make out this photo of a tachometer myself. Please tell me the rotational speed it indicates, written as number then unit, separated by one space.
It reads 5000 rpm
